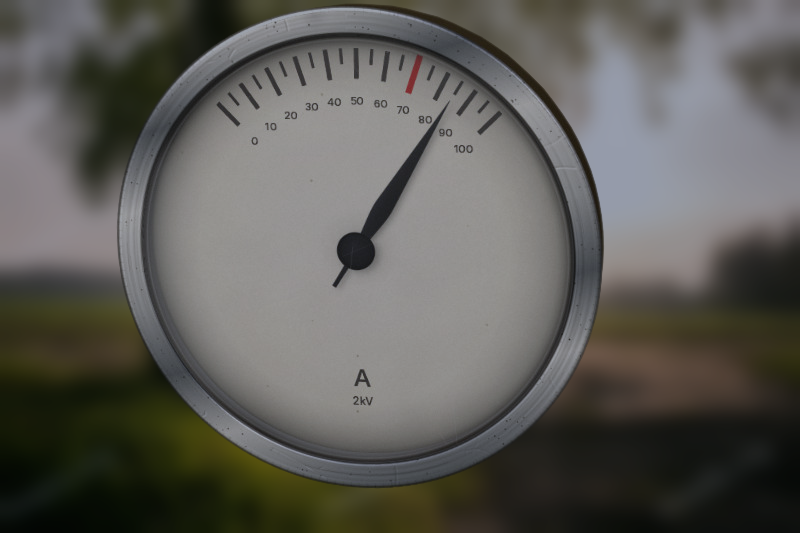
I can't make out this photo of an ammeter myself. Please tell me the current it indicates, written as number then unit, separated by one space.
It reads 85 A
